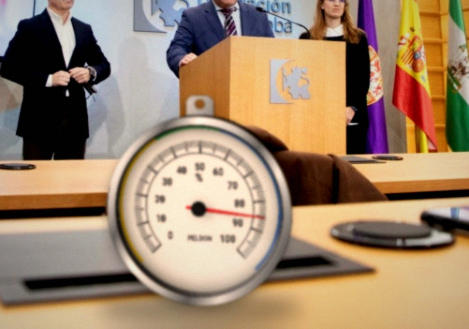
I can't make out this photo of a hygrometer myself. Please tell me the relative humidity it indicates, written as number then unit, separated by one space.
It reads 85 %
